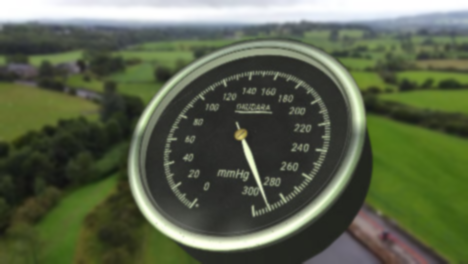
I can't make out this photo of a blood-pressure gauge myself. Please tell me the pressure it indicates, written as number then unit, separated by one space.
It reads 290 mmHg
